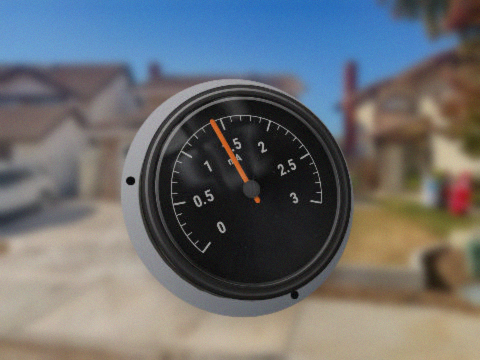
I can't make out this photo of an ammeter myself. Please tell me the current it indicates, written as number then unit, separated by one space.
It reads 1.4 mA
